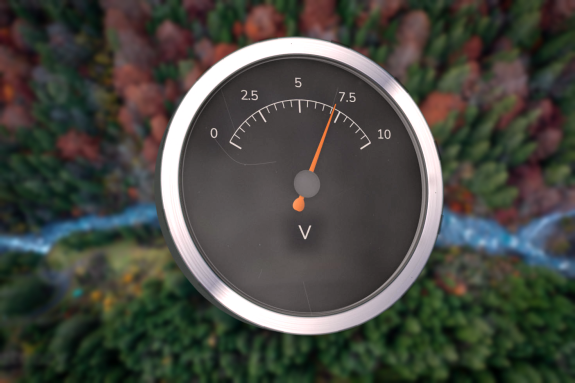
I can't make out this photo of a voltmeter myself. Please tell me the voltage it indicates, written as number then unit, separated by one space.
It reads 7 V
